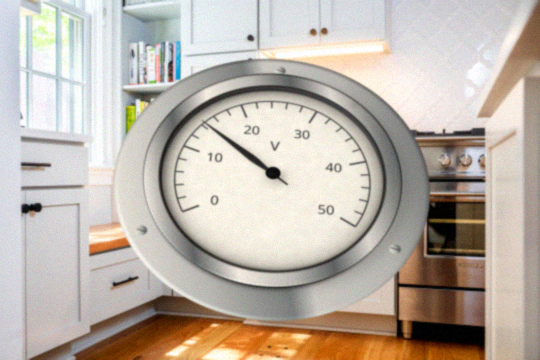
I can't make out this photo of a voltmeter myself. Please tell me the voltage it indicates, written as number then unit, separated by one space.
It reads 14 V
